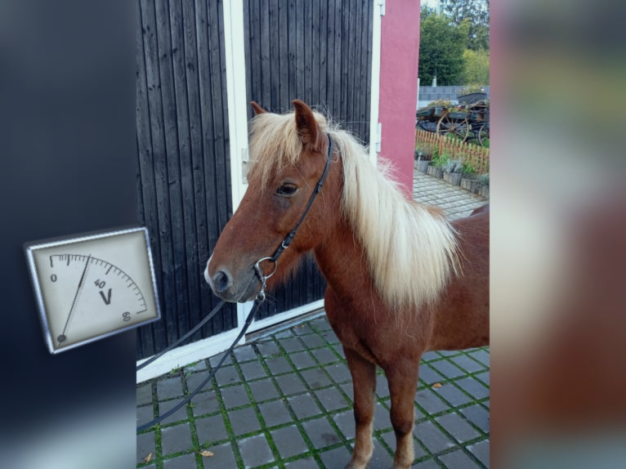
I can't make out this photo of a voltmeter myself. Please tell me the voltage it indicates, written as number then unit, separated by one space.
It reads 30 V
